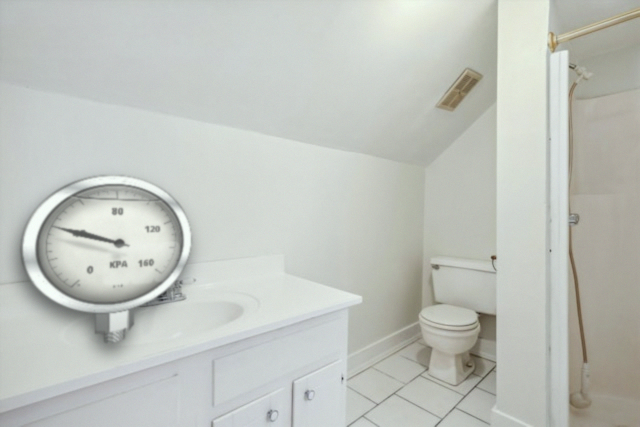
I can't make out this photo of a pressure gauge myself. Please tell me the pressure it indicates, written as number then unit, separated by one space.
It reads 40 kPa
